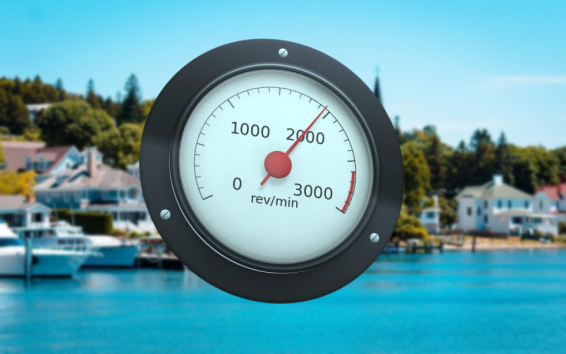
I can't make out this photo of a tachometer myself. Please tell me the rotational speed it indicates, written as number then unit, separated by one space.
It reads 1950 rpm
